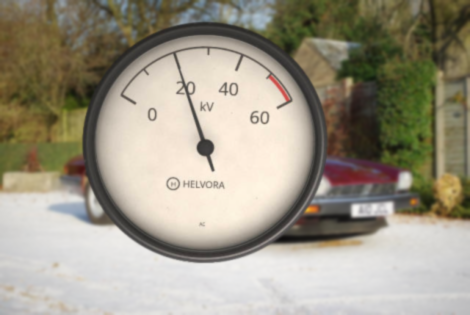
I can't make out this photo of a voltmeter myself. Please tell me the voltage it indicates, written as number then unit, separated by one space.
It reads 20 kV
